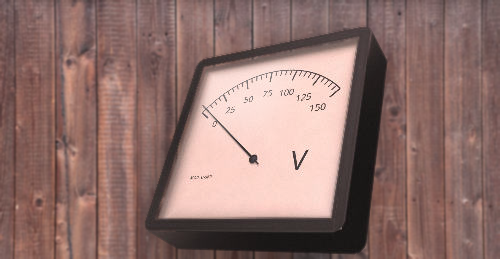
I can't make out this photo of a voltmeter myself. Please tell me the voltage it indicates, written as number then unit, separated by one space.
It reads 5 V
